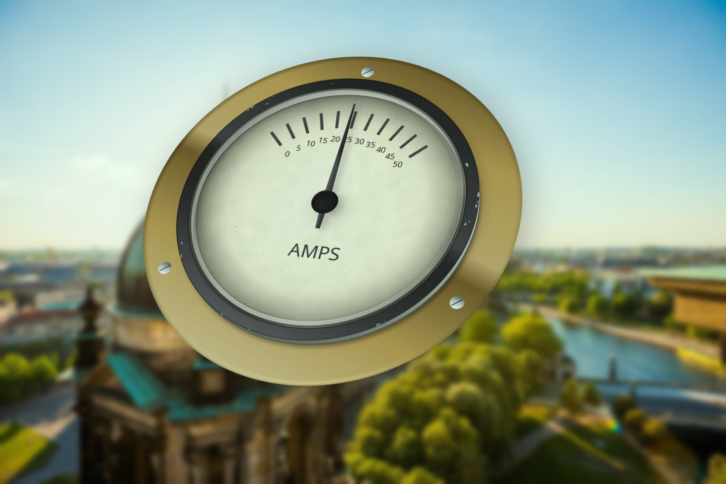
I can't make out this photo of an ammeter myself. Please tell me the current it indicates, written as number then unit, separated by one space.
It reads 25 A
